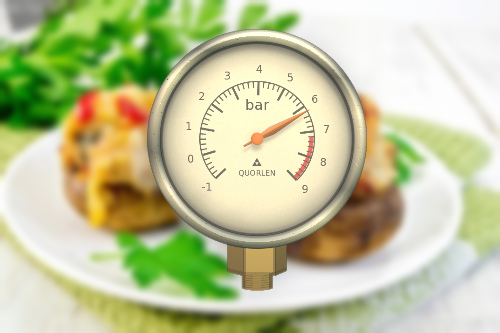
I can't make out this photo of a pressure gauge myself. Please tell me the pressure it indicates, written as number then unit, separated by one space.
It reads 6.2 bar
